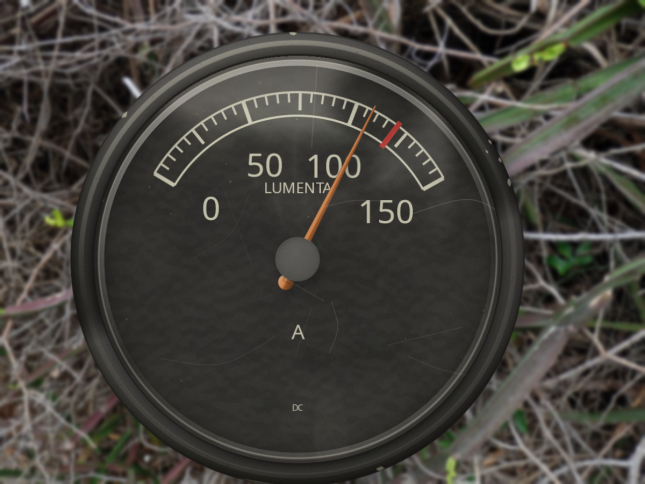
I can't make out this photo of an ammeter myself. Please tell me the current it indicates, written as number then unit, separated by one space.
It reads 107.5 A
